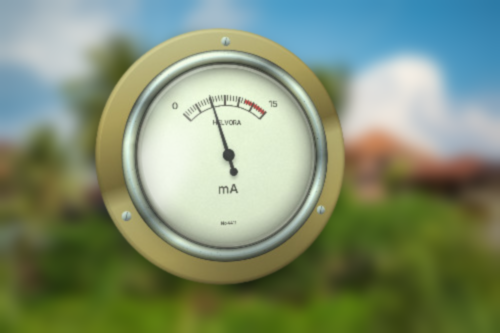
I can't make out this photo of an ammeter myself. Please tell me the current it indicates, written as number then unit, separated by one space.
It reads 5 mA
